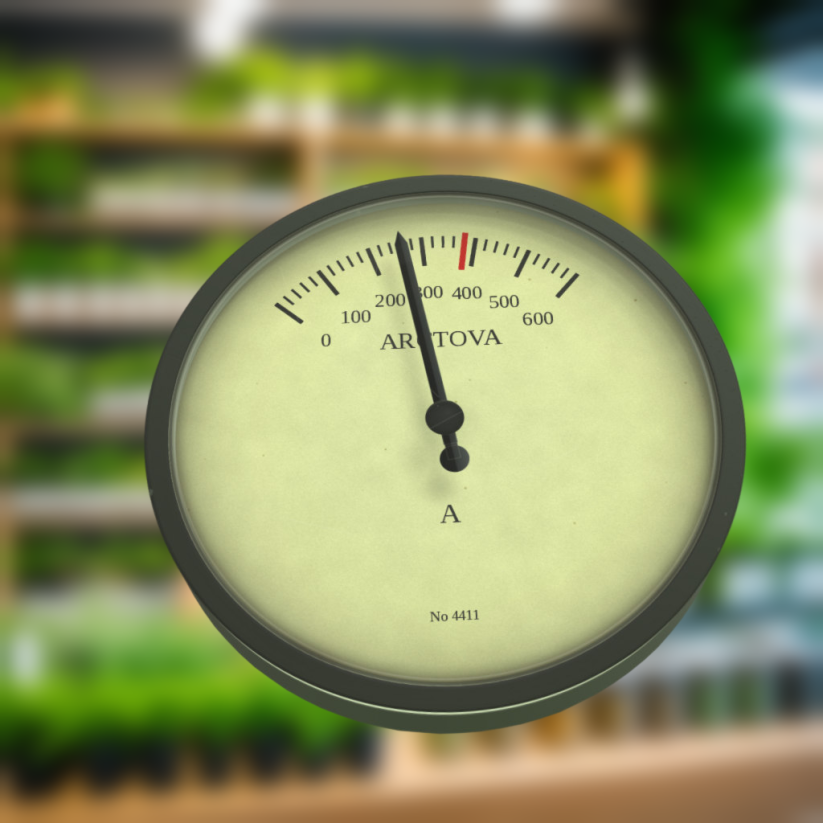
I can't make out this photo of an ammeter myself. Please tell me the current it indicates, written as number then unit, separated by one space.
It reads 260 A
